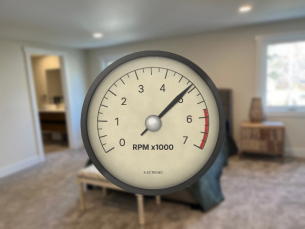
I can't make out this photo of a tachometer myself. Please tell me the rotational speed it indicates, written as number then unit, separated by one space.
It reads 4875 rpm
